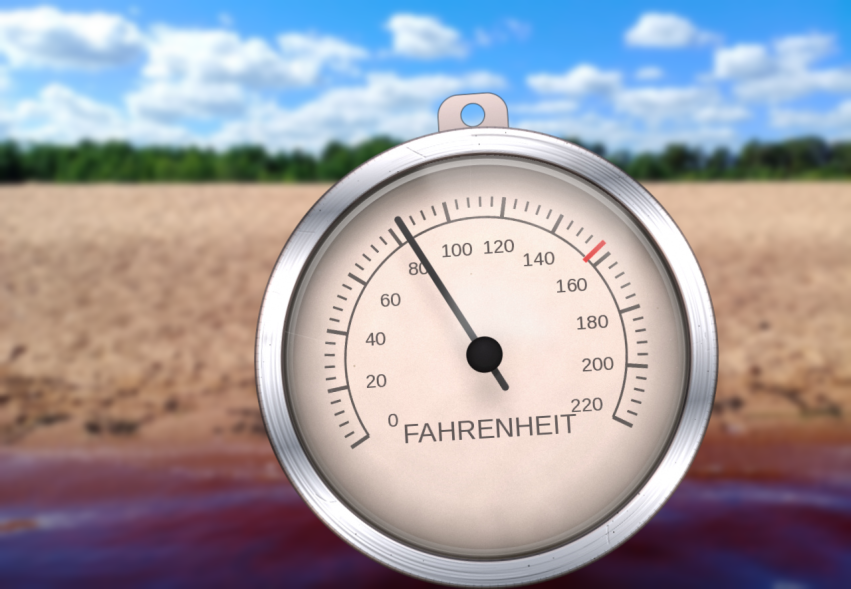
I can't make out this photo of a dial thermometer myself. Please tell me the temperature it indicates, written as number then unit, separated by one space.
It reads 84 °F
